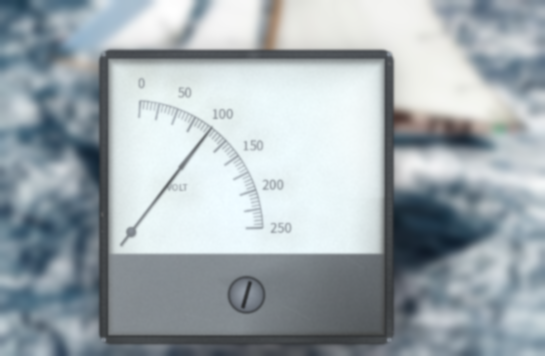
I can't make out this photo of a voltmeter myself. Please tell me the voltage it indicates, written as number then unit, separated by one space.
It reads 100 V
